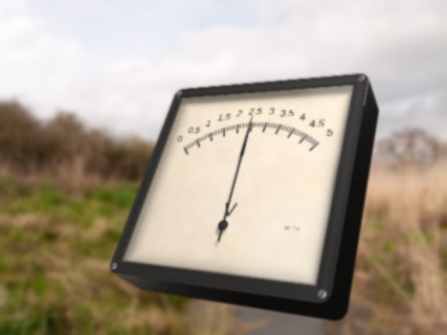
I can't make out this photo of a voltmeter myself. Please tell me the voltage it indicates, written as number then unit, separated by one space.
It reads 2.5 V
